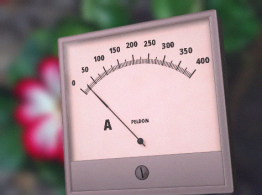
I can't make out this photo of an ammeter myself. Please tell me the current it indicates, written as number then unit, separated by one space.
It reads 25 A
